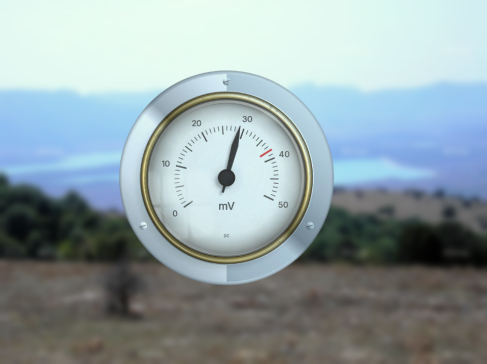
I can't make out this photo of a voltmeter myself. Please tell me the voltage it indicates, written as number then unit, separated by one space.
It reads 29 mV
